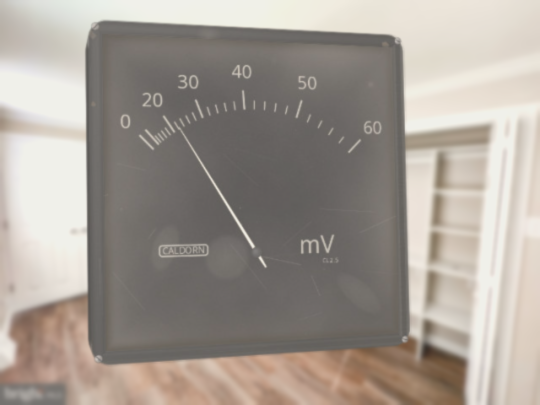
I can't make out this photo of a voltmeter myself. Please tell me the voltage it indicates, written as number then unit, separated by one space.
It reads 22 mV
